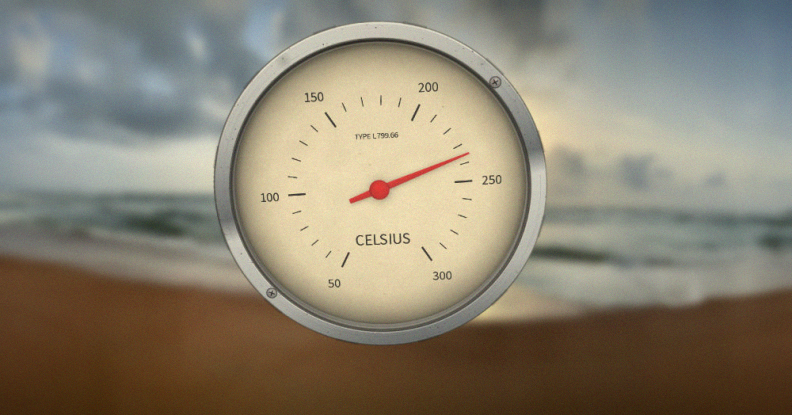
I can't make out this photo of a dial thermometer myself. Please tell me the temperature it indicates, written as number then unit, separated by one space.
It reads 235 °C
